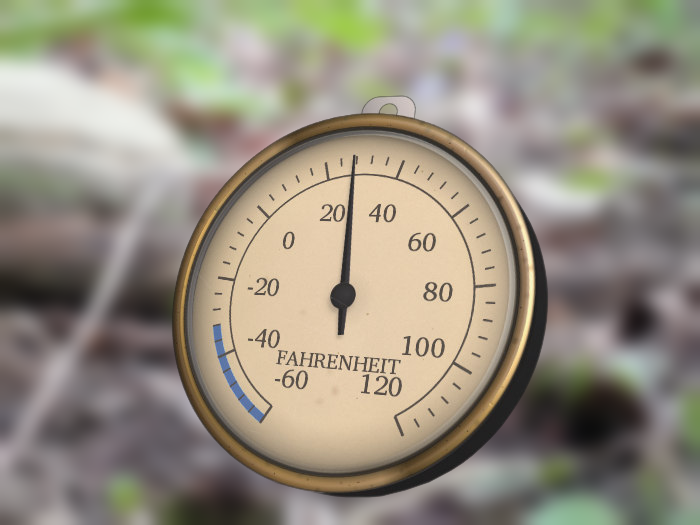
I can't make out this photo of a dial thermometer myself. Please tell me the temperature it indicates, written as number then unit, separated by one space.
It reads 28 °F
